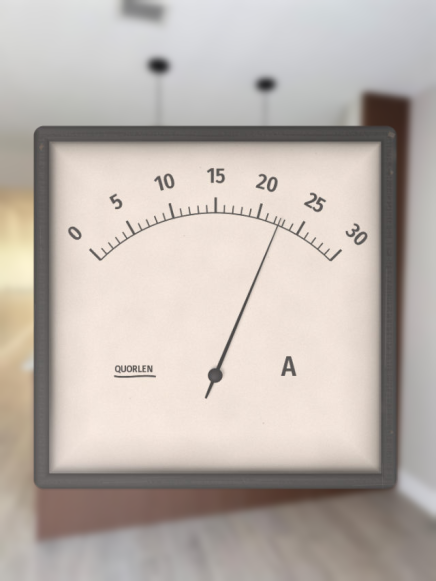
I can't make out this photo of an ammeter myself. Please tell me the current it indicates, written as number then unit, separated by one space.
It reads 22.5 A
